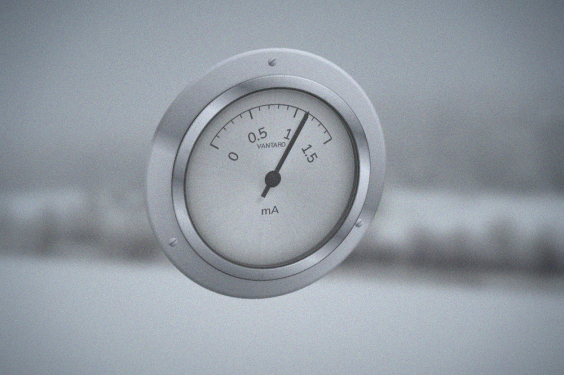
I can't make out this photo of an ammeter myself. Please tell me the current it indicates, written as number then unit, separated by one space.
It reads 1.1 mA
